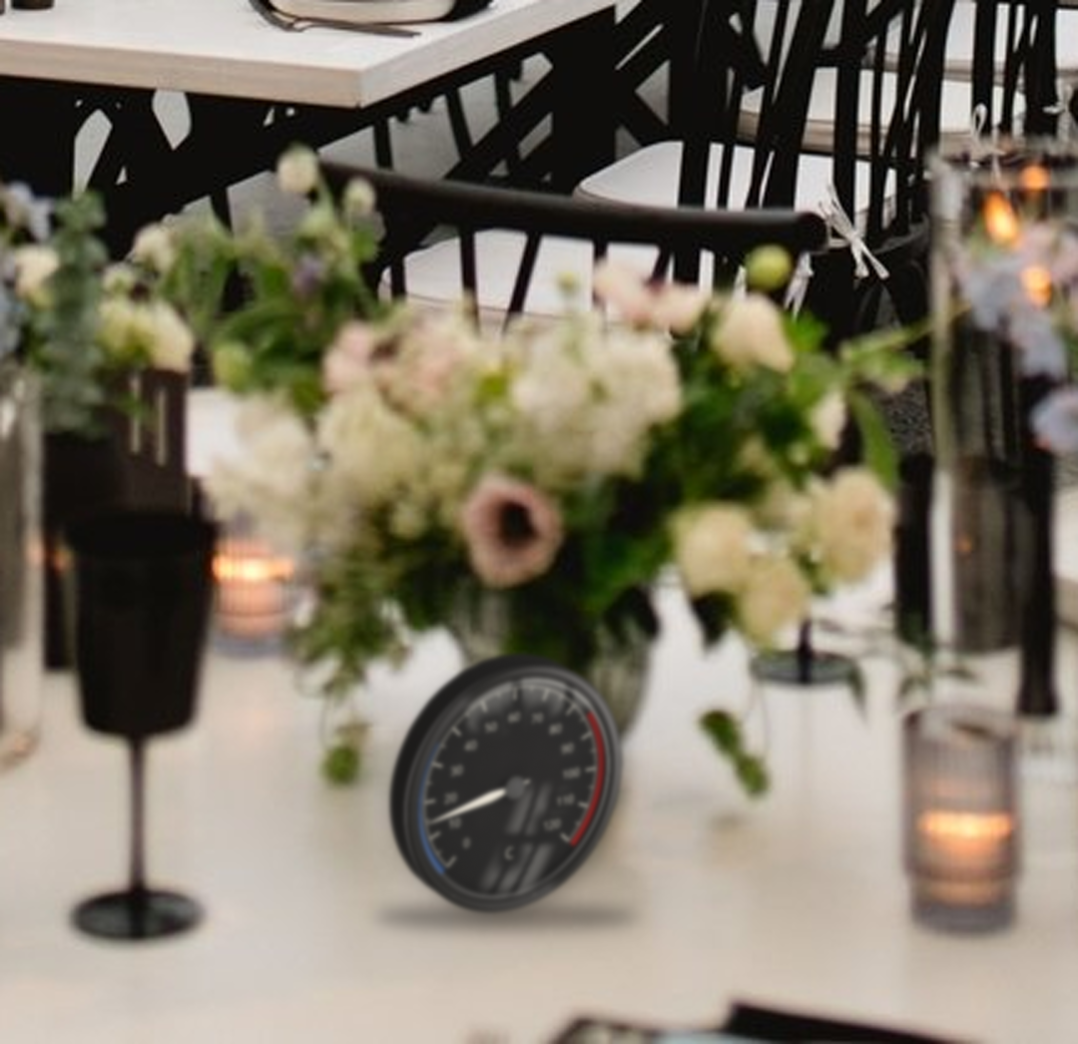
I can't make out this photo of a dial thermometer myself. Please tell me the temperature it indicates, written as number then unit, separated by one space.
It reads 15 °C
